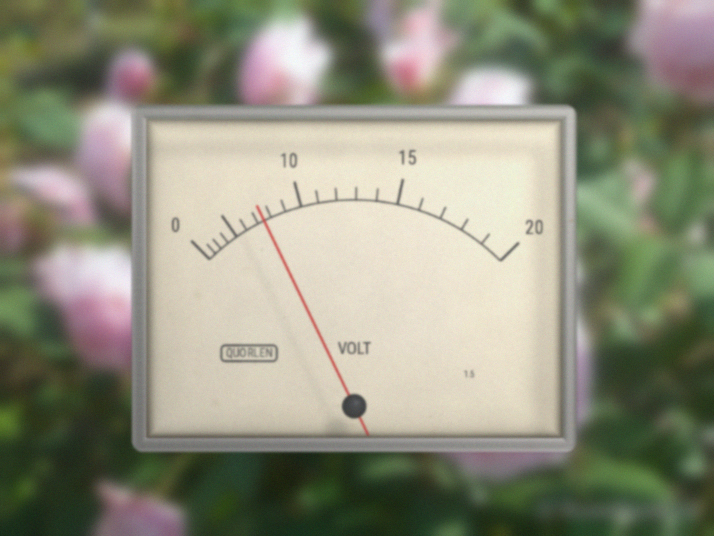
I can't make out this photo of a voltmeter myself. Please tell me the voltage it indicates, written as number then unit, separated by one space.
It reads 7.5 V
